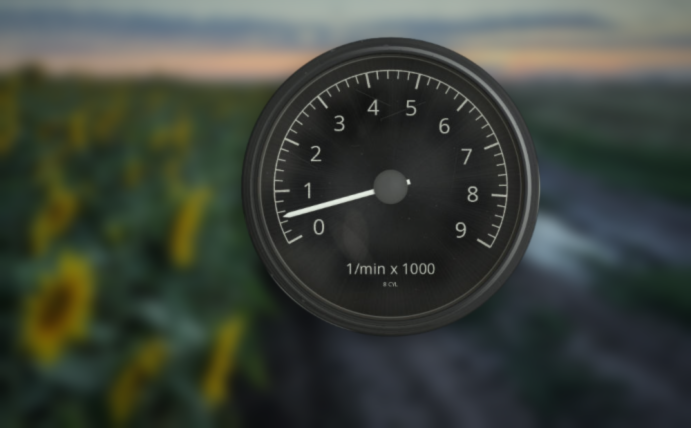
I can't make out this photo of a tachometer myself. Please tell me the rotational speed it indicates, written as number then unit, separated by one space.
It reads 500 rpm
